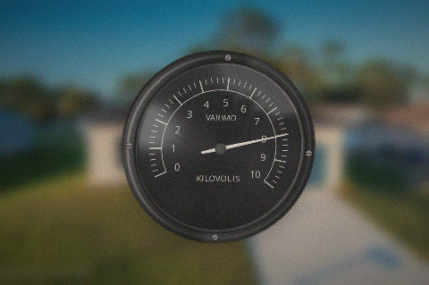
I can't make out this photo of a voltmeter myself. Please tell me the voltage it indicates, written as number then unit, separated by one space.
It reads 8 kV
